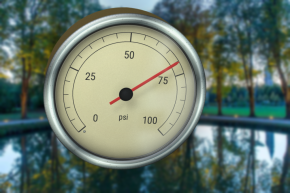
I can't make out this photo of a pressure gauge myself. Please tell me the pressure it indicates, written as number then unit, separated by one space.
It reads 70 psi
